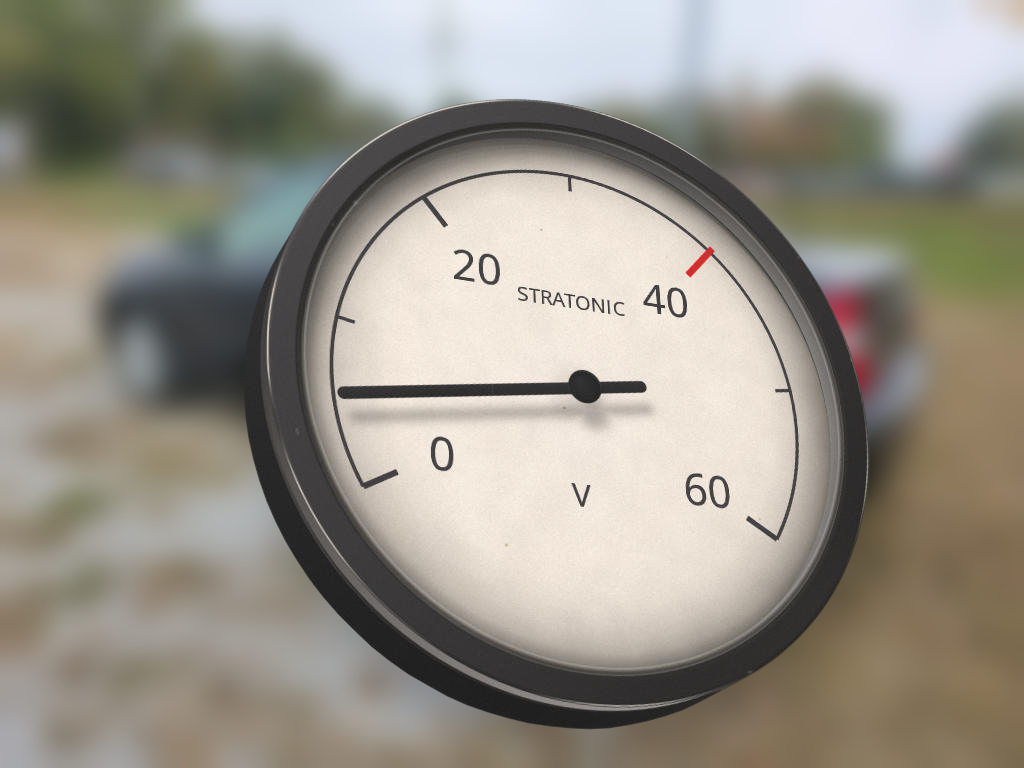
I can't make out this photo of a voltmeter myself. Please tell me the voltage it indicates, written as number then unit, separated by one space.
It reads 5 V
